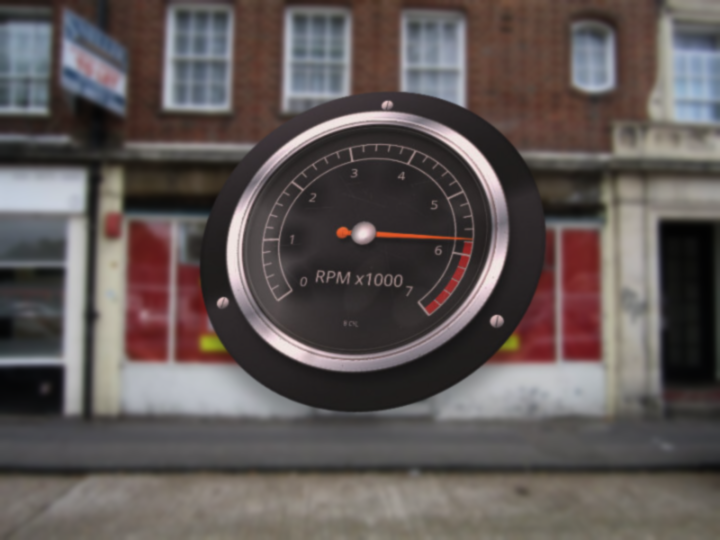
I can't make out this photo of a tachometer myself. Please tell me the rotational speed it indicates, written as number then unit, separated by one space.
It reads 5800 rpm
